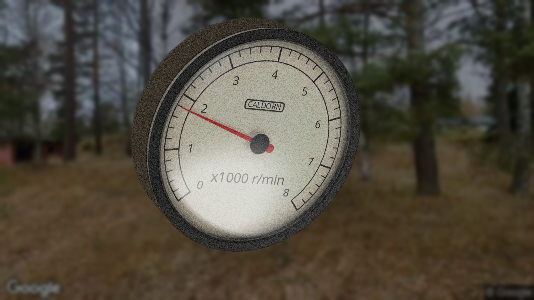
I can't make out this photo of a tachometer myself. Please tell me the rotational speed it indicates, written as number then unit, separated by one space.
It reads 1800 rpm
